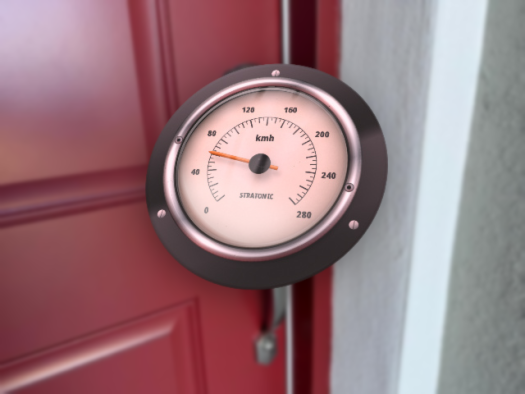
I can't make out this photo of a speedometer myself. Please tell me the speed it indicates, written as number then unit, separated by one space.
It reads 60 km/h
